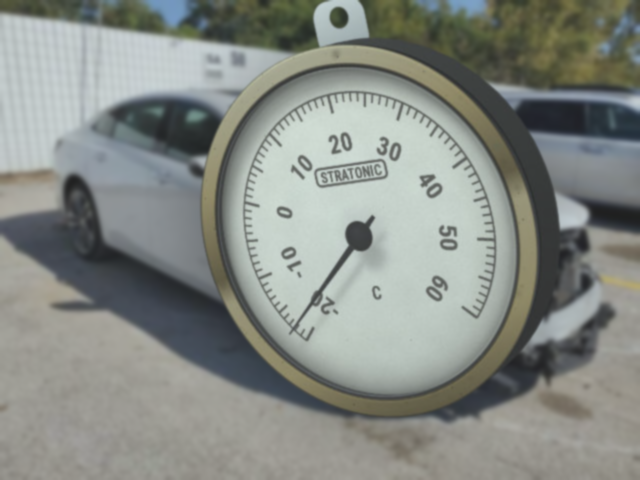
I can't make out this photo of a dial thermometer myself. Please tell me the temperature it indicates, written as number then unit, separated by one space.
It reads -18 °C
